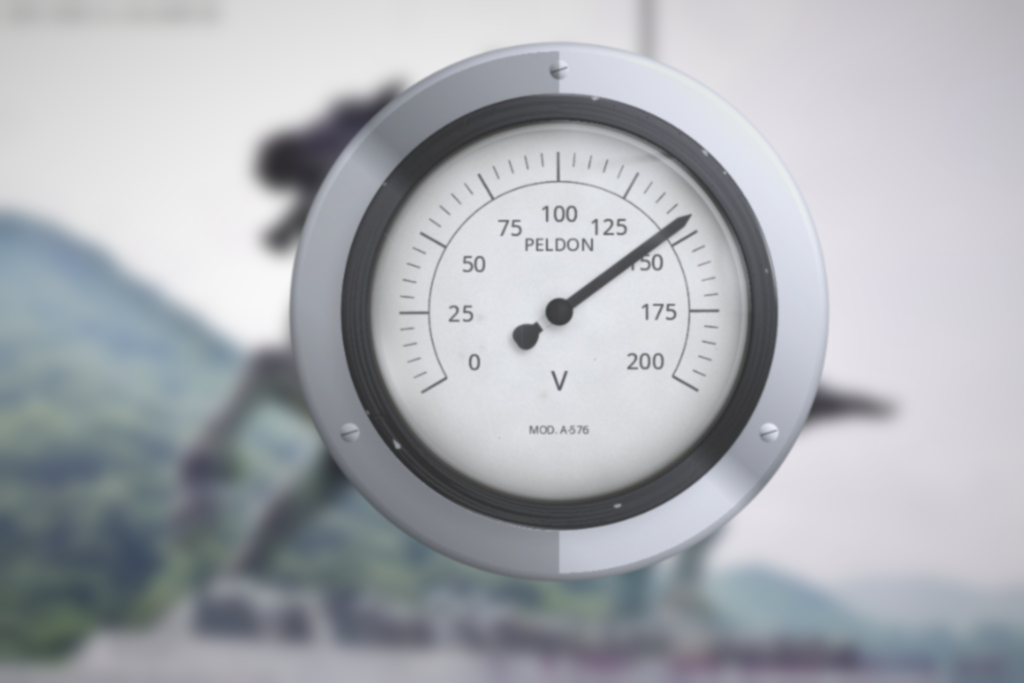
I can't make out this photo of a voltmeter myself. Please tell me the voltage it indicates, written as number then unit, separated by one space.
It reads 145 V
